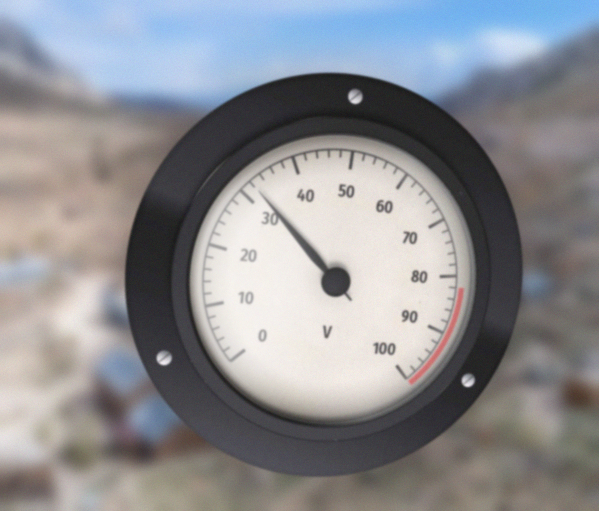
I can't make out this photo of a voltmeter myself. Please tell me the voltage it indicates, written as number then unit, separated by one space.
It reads 32 V
